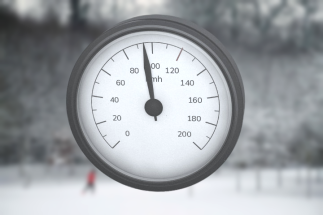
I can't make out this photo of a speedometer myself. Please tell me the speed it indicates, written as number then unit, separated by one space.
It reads 95 km/h
